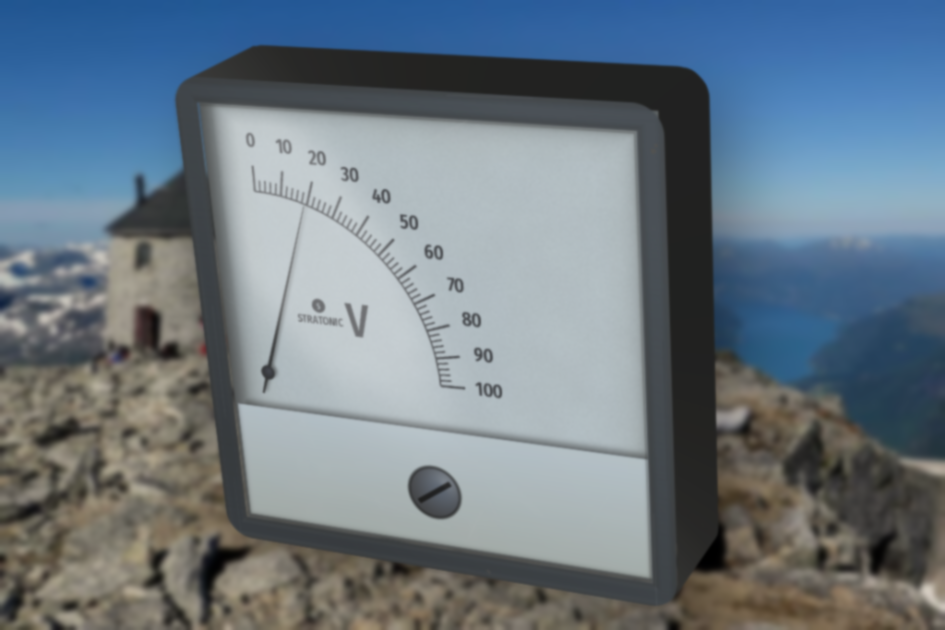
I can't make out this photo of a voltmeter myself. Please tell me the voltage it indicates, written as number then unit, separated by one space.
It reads 20 V
